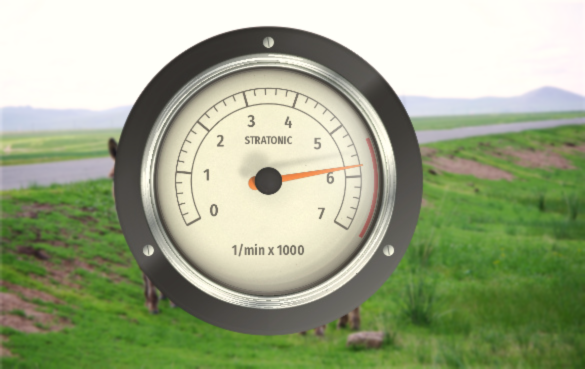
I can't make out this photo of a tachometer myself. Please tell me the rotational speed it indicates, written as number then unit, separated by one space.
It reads 5800 rpm
